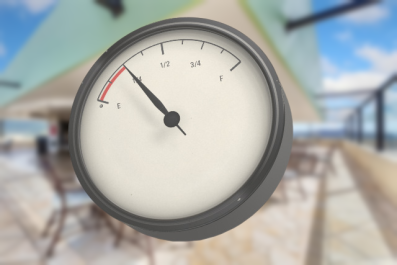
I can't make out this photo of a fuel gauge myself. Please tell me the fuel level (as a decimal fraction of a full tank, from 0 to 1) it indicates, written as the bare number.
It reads 0.25
